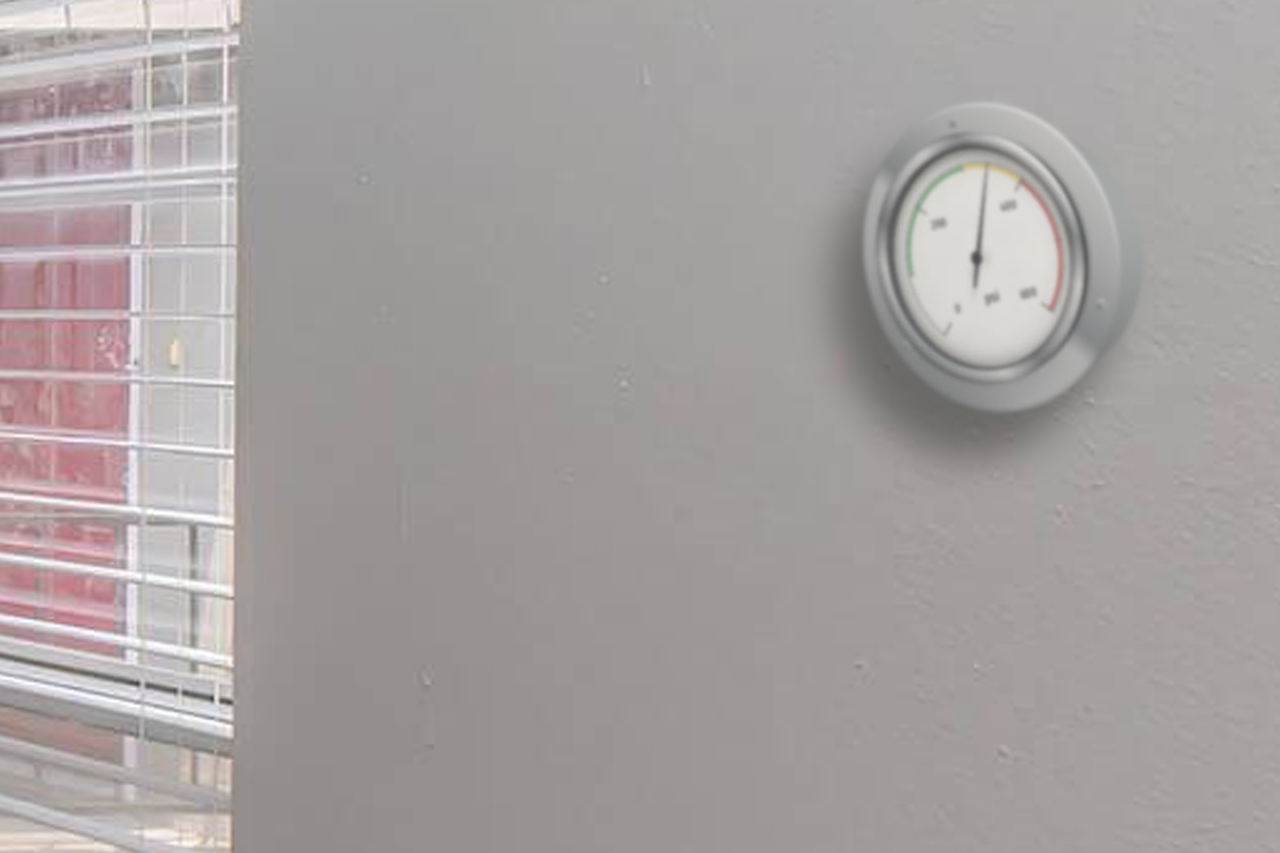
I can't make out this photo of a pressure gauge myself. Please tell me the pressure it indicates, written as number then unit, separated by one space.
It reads 350 psi
